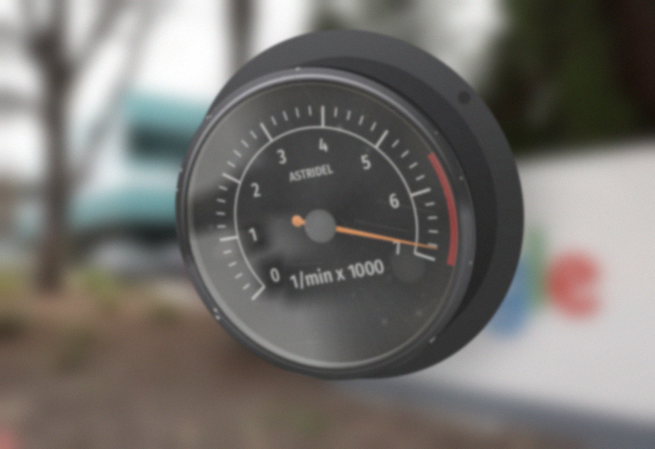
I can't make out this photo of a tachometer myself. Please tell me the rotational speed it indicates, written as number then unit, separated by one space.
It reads 6800 rpm
